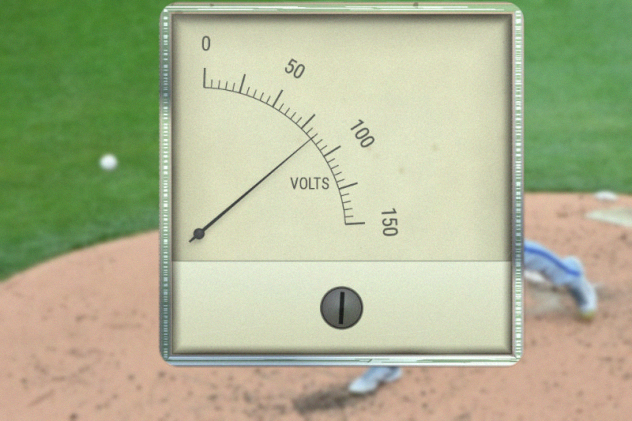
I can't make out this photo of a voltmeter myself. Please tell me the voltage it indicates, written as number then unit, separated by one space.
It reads 85 V
